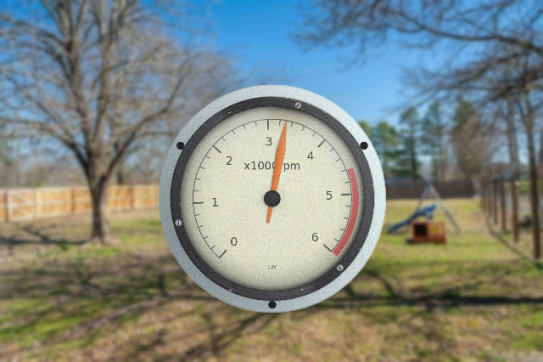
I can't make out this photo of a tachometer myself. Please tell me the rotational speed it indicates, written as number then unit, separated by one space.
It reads 3300 rpm
